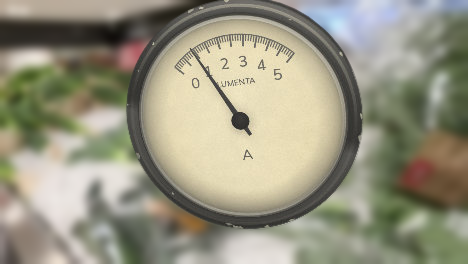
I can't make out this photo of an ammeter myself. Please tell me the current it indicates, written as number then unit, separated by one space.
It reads 1 A
